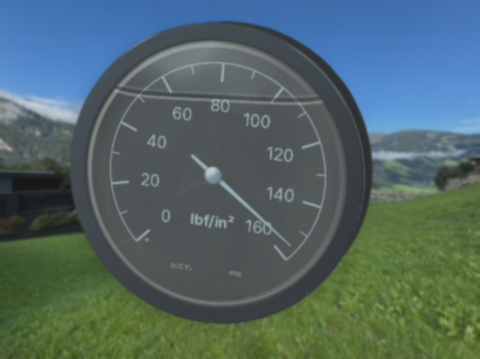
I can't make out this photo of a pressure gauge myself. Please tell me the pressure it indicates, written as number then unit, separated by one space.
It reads 155 psi
